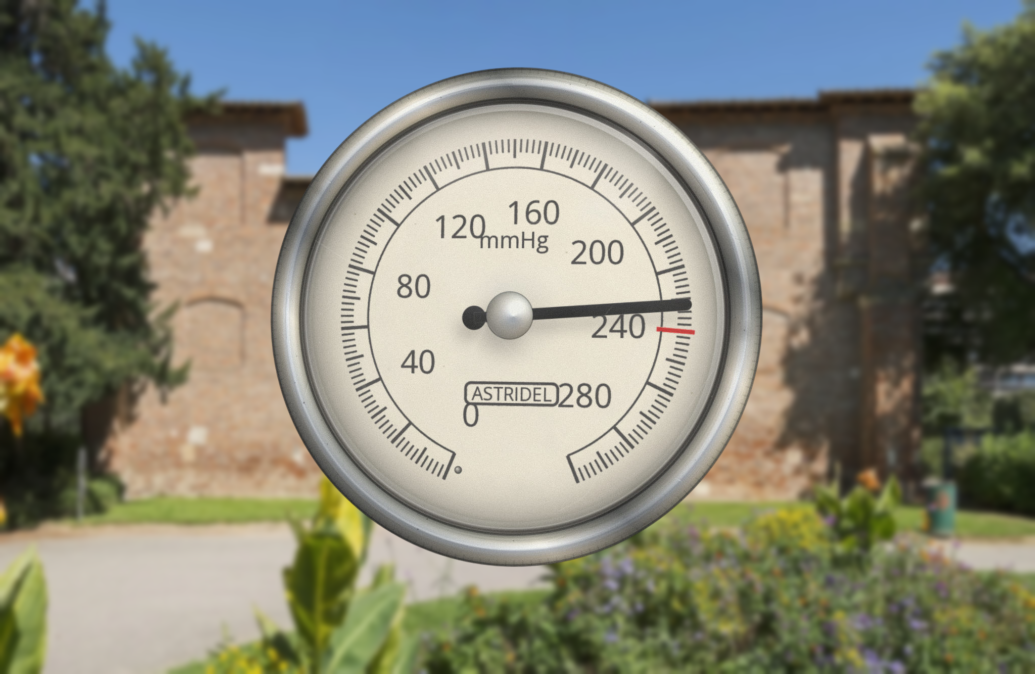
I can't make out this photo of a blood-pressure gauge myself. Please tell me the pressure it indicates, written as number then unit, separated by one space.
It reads 232 mmHg
